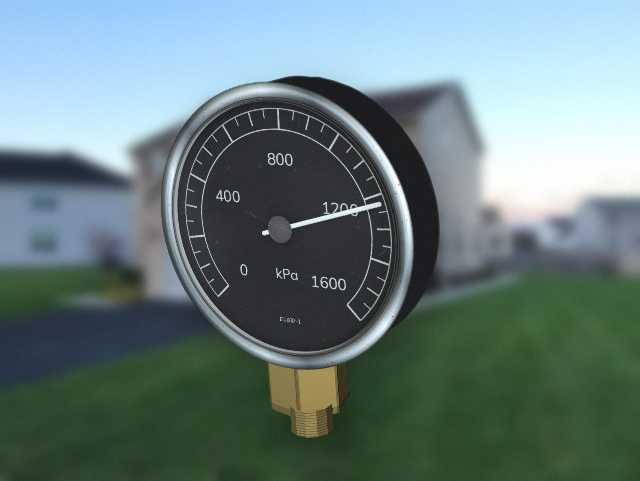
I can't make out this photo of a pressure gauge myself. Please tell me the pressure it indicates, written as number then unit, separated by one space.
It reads 1225 kPa
